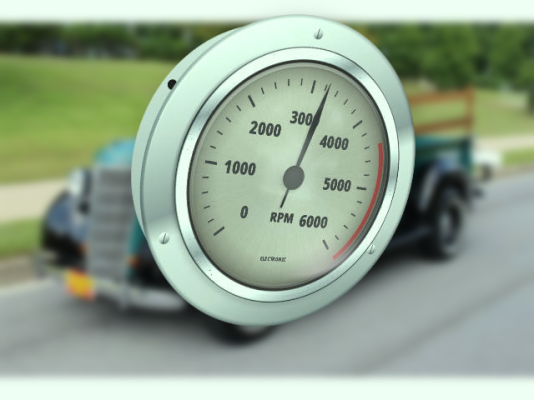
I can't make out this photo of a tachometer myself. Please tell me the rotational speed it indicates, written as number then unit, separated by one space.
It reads 3200 rpm
